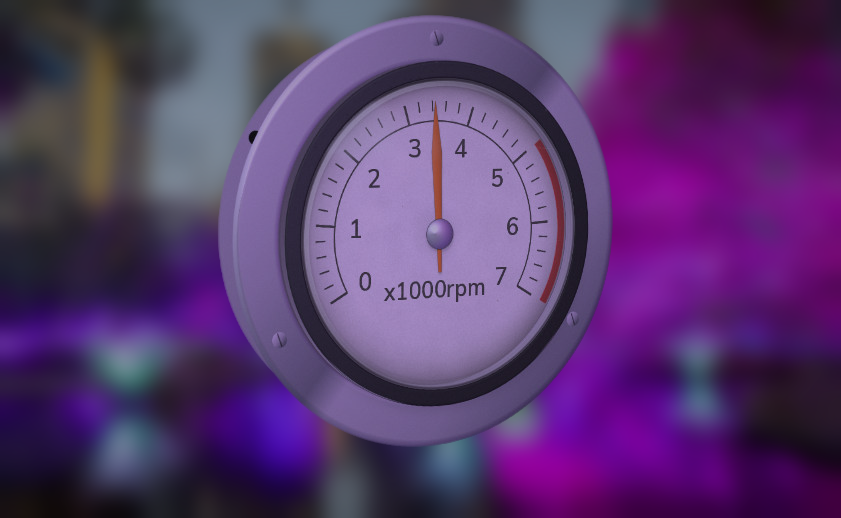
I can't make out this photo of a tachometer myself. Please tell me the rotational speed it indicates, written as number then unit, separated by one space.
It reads 3400 rpm
